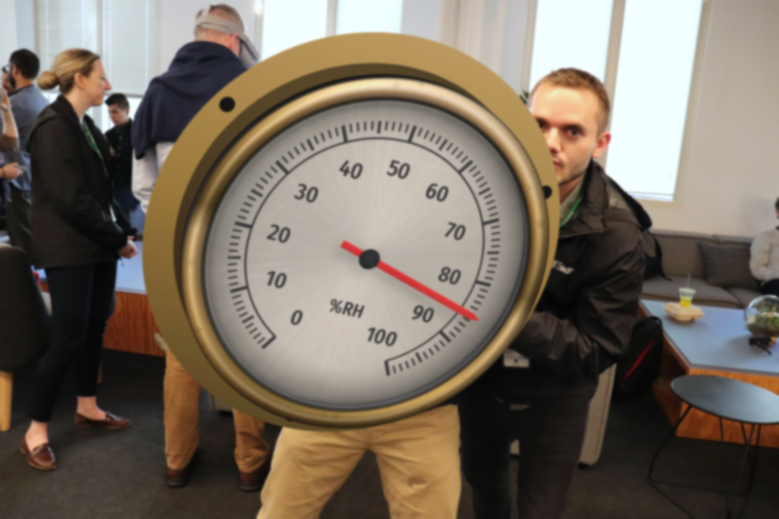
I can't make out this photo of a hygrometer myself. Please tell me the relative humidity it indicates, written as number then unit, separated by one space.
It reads 85 %
